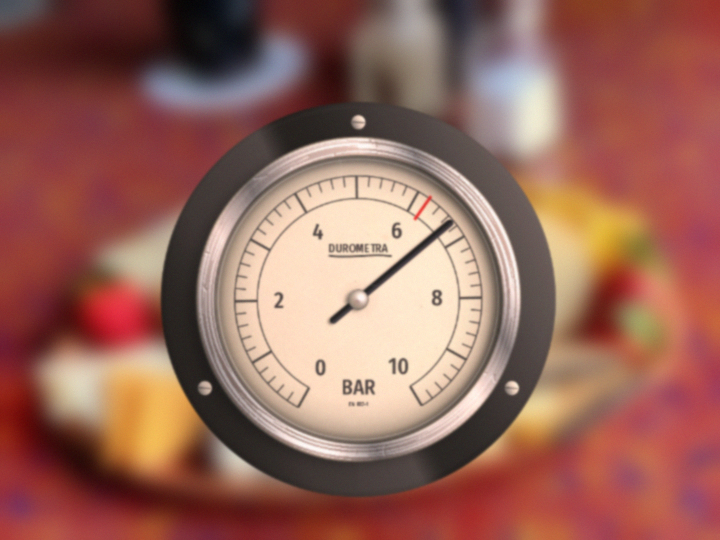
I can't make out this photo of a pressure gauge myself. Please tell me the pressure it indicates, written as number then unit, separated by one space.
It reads 6.7 bar
